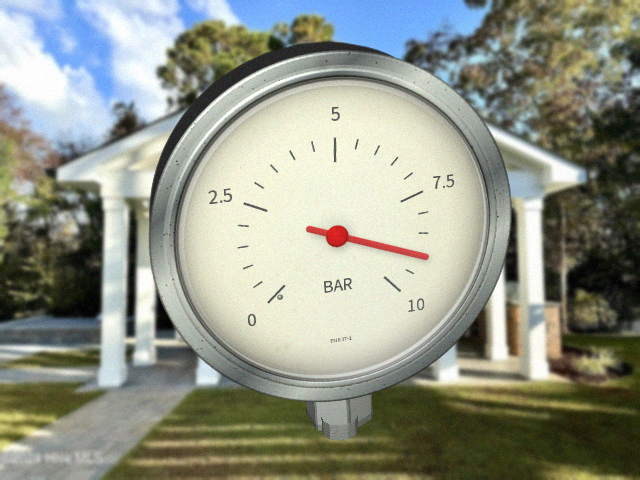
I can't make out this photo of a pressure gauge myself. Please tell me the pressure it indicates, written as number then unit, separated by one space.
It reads 9 bar
